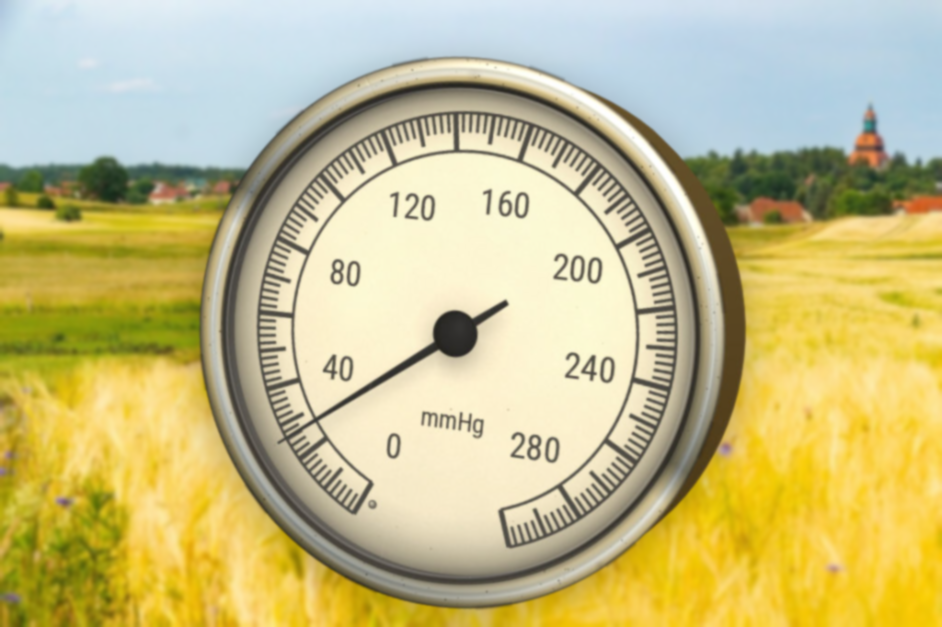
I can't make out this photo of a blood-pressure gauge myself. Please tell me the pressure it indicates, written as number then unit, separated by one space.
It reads 26 mmHg
